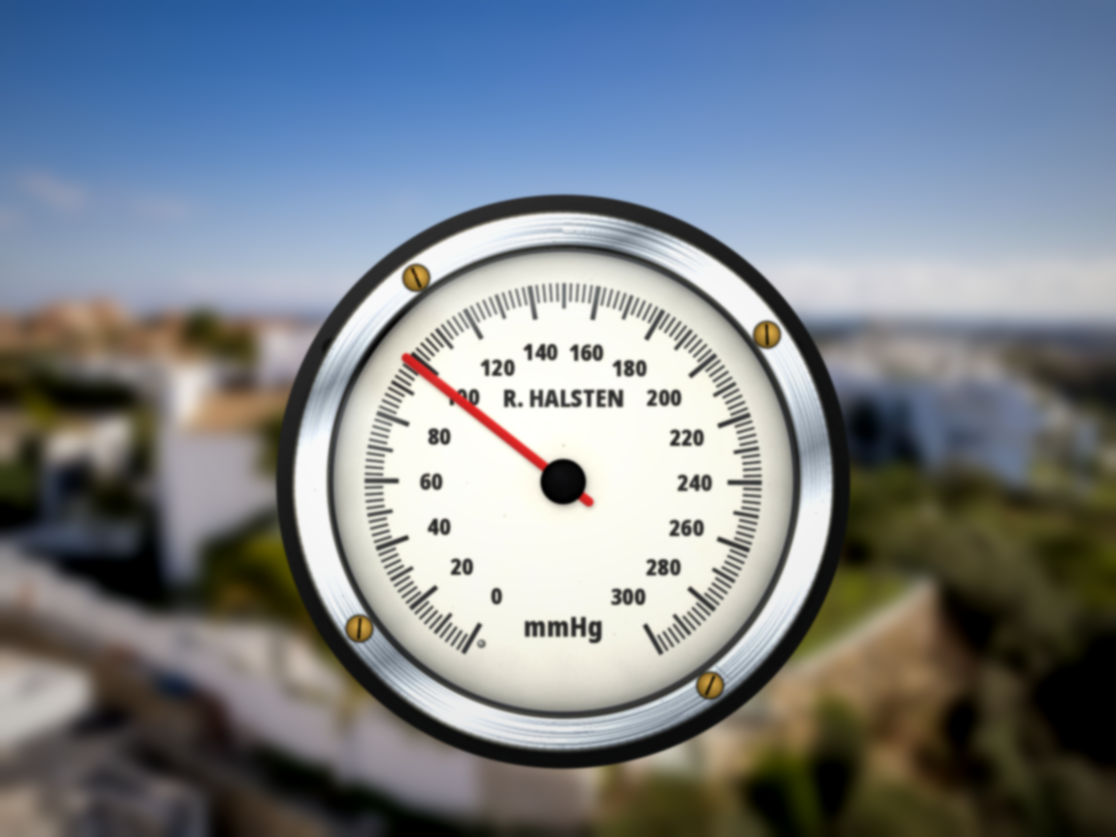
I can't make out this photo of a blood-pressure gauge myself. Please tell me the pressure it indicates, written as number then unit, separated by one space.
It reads 98 mmHg
